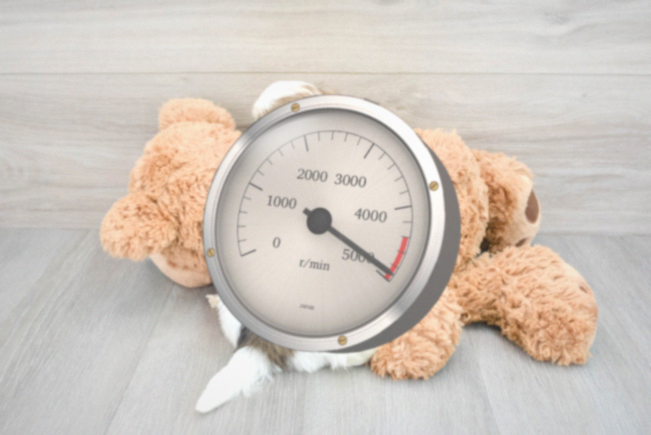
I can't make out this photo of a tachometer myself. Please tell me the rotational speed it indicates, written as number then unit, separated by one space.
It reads 4900 rpm
